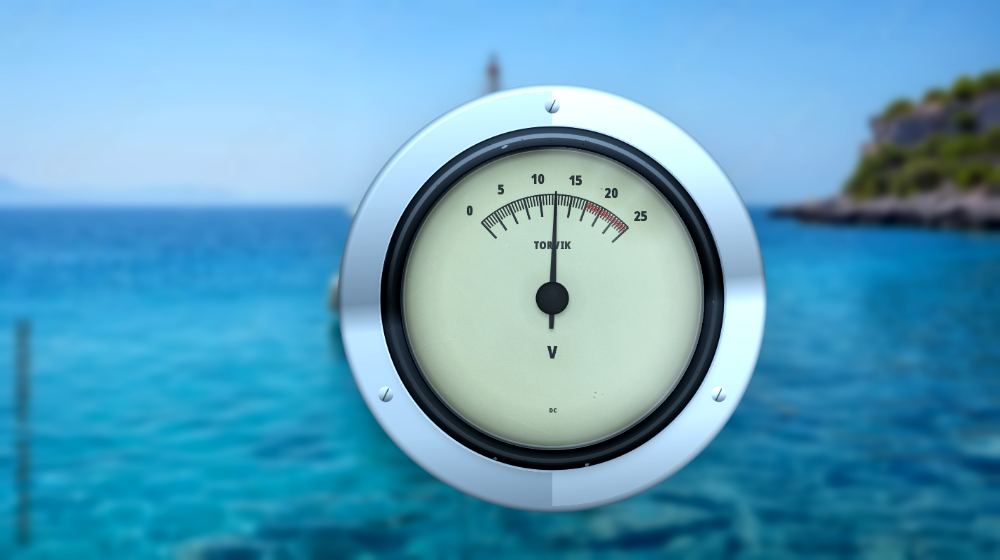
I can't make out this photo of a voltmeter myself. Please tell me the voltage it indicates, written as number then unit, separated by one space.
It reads 12.5 V
